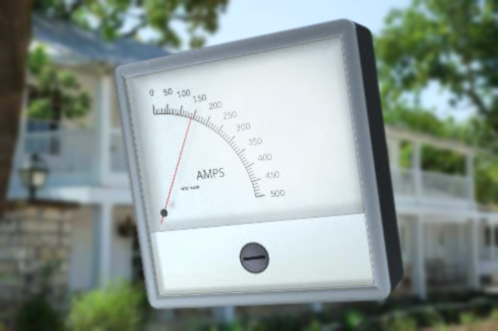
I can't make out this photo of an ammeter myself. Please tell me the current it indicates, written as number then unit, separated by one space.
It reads 150 A
